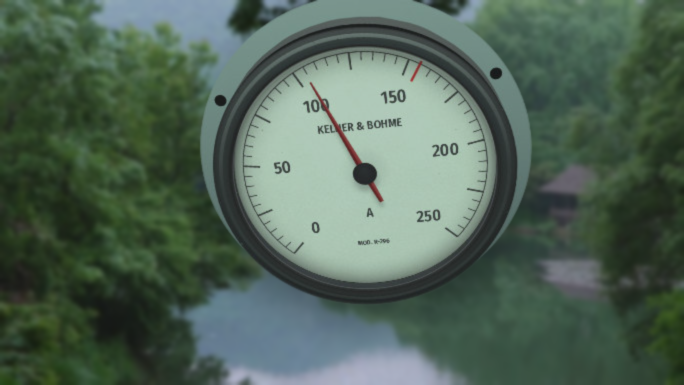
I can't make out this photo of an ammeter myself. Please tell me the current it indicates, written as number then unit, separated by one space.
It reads 105 A
